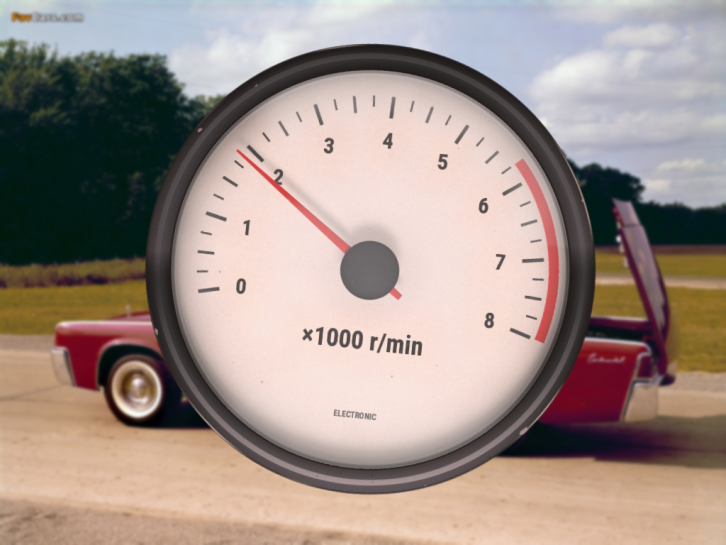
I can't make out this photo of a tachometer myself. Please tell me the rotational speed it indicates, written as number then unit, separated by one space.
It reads 1875 rpm
